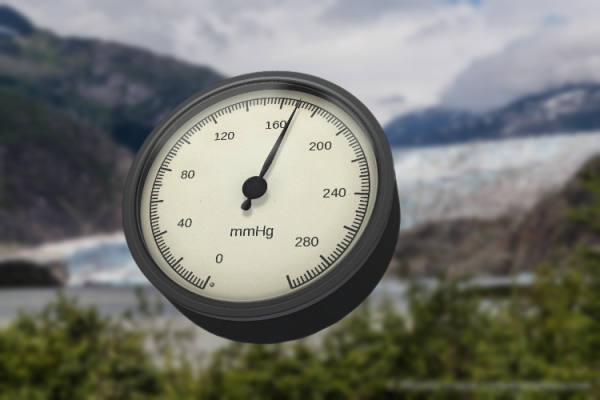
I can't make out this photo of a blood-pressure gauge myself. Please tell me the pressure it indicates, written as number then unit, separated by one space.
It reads 170 mmHg
